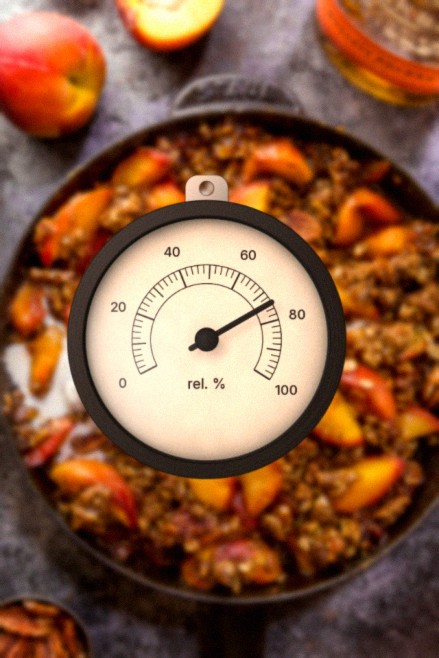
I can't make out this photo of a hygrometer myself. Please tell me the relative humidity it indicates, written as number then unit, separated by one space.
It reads 74 %
